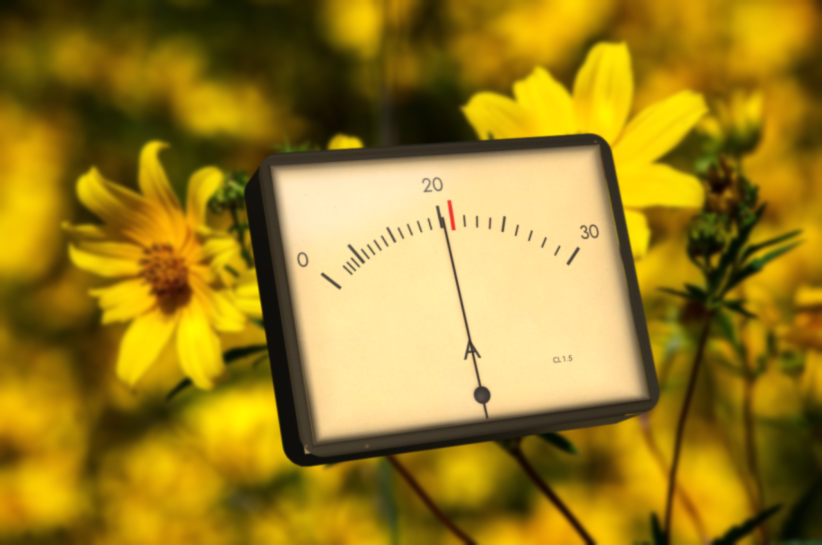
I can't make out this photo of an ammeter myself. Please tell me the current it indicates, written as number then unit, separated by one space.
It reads 20 A
